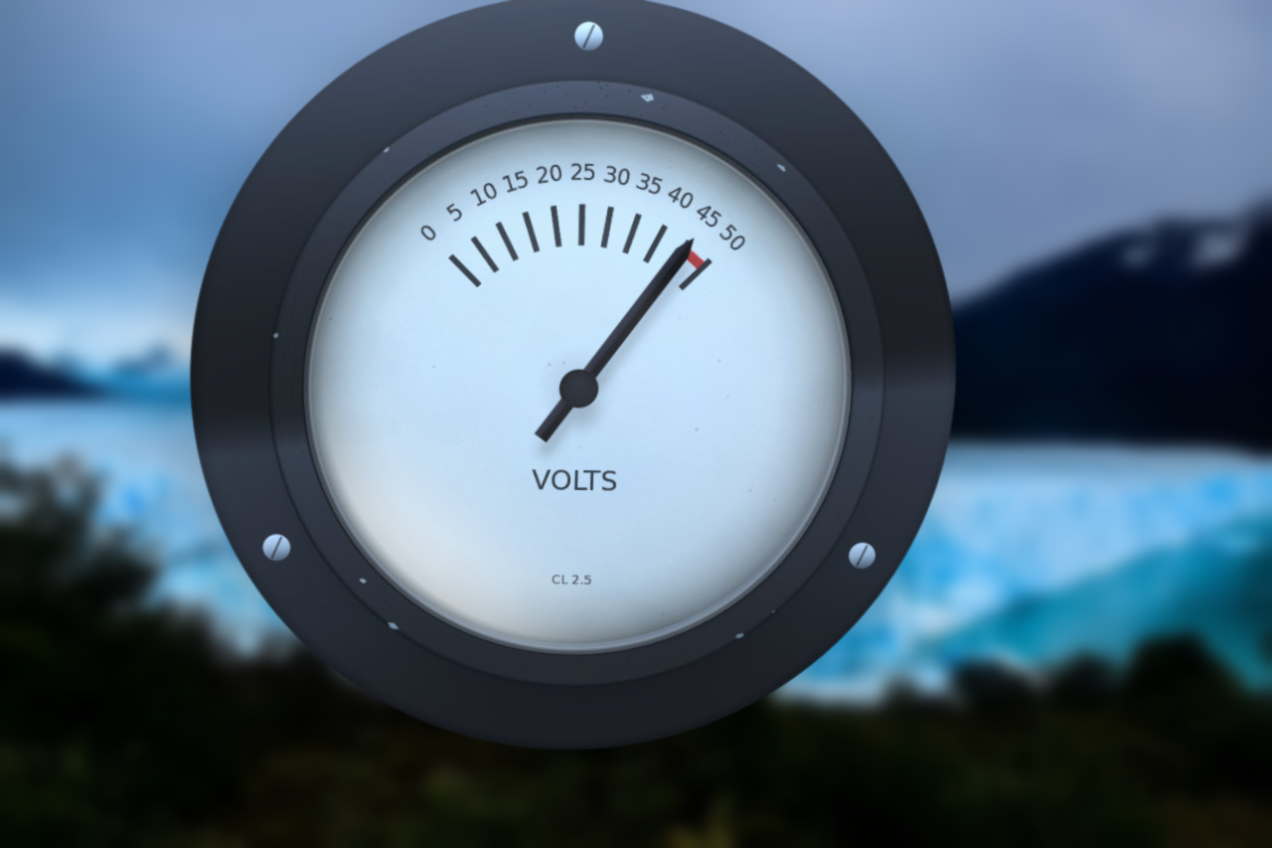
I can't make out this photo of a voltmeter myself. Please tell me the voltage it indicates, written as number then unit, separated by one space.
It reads 45 V
